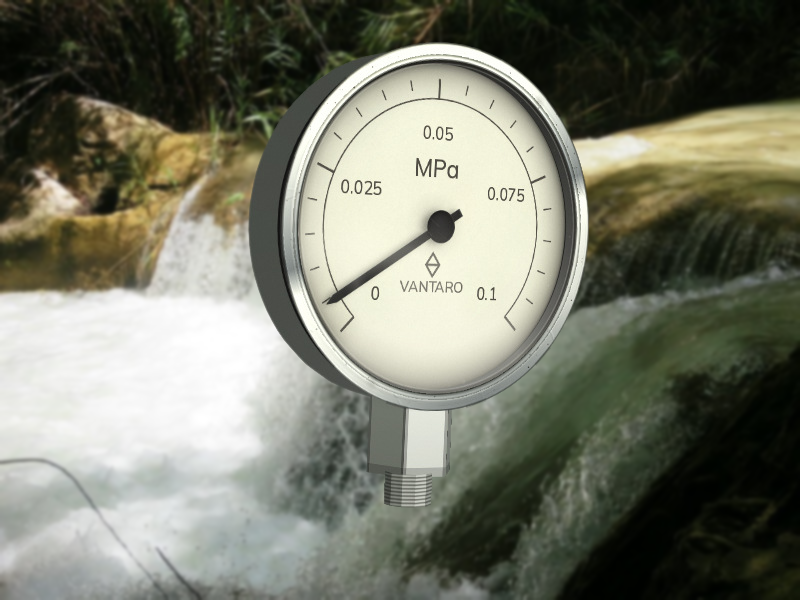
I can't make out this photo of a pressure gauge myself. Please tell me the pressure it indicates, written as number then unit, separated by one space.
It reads 0.005 MPa
